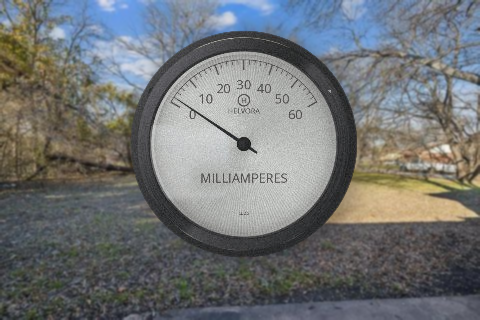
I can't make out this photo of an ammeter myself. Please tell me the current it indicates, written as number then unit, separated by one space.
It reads 2 mA
